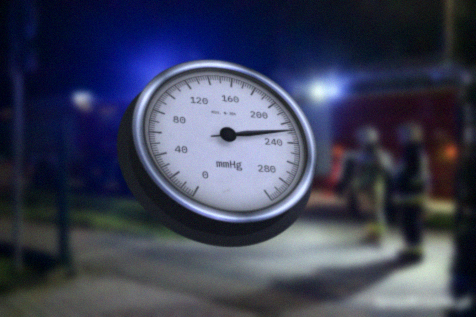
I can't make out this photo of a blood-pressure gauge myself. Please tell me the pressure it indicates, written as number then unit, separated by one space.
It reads 230 mmHg
